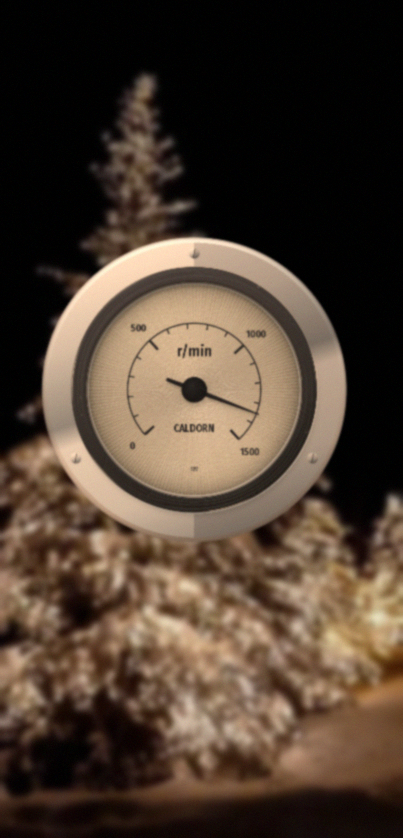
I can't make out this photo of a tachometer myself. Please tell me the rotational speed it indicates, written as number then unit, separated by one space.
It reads 1350 rpm
